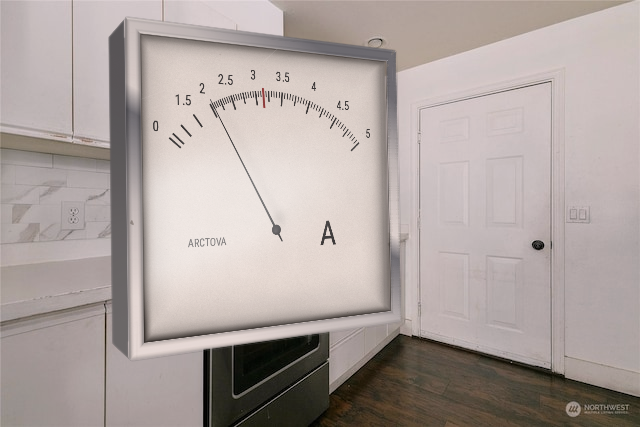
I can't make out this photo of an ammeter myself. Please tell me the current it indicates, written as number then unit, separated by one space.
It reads 2 A
